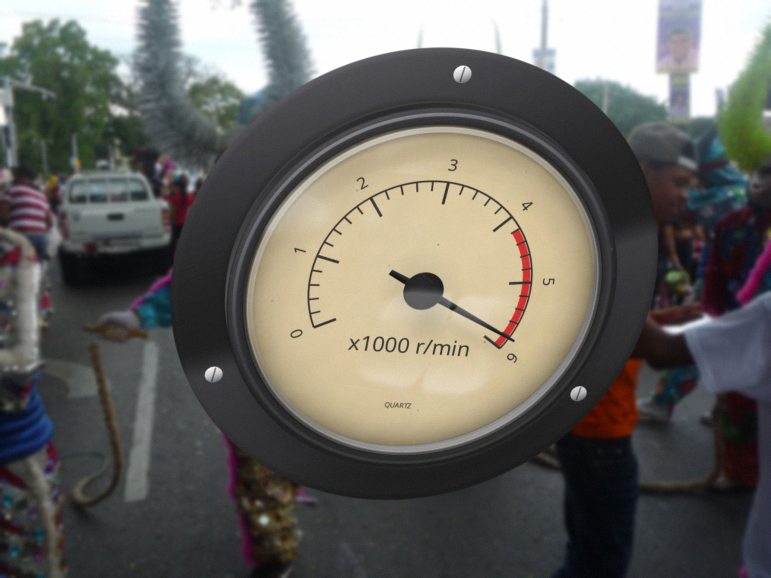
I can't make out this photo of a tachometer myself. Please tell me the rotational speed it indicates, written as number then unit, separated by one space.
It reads 5800 rpm
